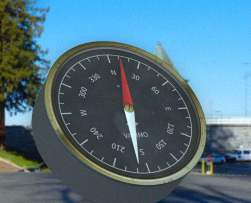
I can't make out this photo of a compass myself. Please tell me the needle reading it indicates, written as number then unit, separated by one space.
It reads 10 °
